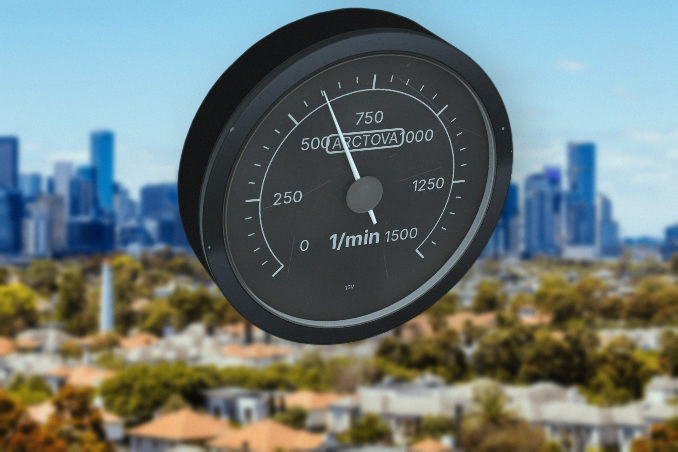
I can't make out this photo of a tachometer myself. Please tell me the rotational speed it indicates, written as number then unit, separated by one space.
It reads 600 rpm
